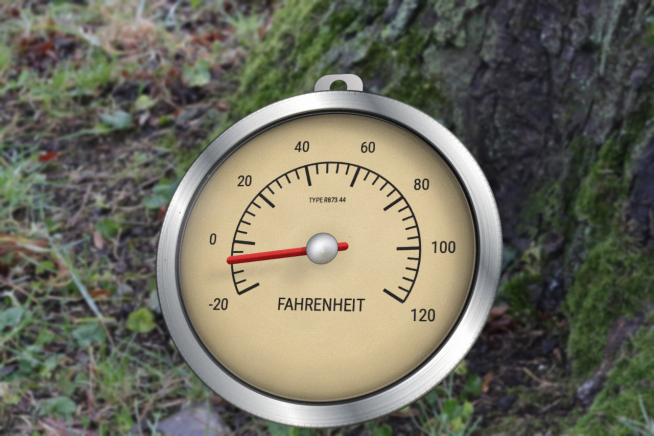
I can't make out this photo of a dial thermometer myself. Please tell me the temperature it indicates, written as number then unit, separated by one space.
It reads -8 °F
